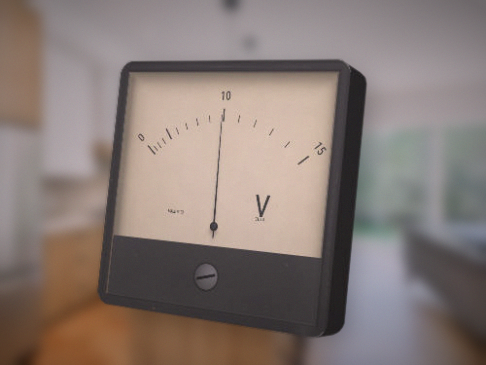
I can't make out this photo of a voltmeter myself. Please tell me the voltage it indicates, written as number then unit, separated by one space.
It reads 10 V
